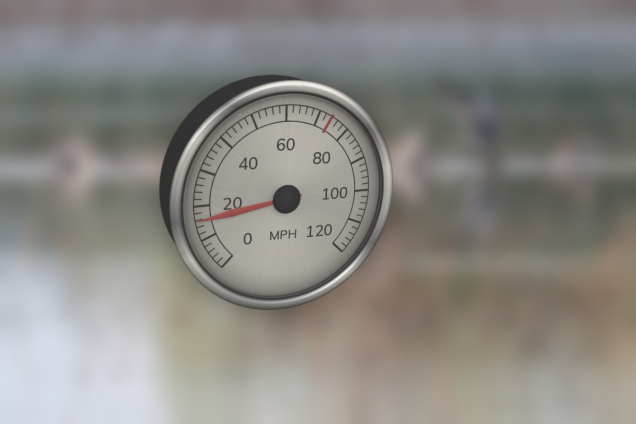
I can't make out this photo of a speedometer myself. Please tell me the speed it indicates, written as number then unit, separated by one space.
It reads 16 mph
